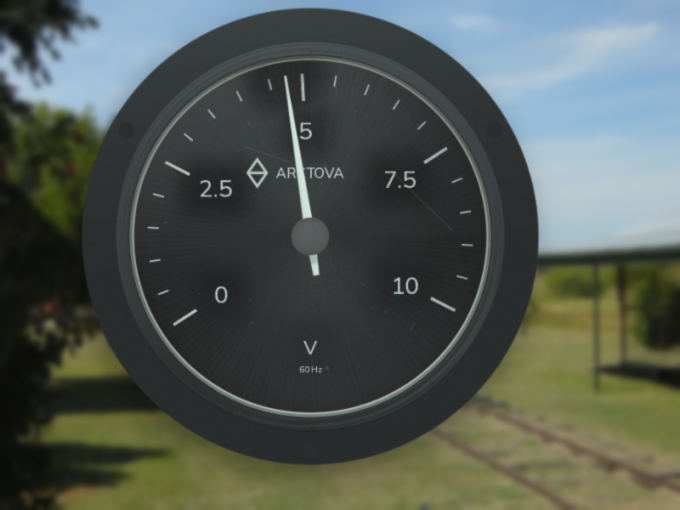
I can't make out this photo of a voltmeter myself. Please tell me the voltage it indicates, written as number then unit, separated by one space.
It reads 4.75 V
